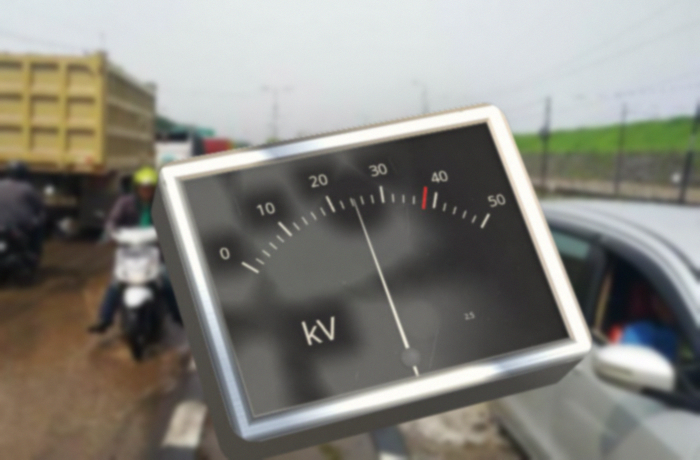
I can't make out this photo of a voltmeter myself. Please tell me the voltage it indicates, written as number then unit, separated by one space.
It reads 24 kV
